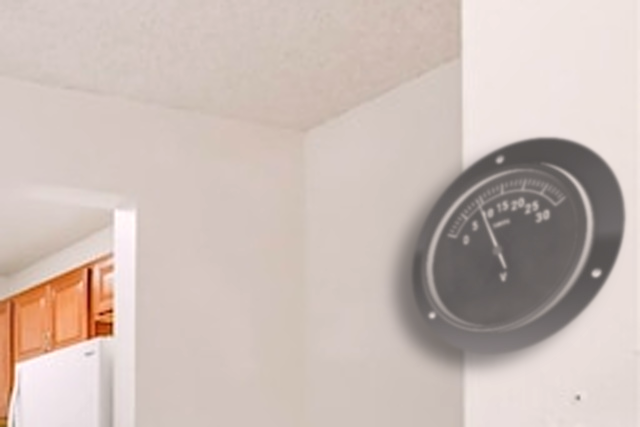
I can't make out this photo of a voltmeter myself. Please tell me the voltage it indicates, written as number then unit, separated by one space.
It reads 10 V
